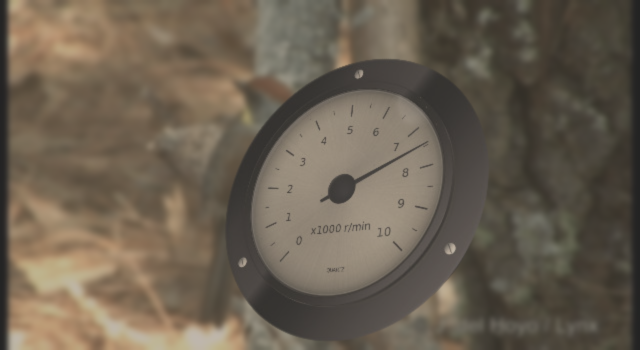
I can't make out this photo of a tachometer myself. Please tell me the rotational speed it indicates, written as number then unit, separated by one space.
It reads 7500 rpm
